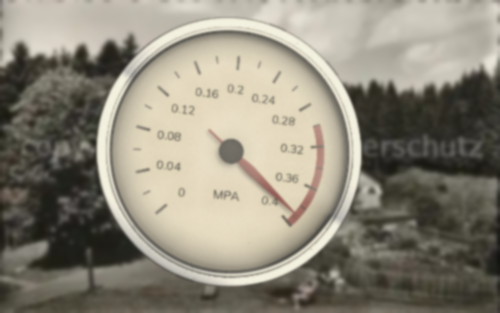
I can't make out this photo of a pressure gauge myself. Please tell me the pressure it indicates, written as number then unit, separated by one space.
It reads 0.39 MPa
